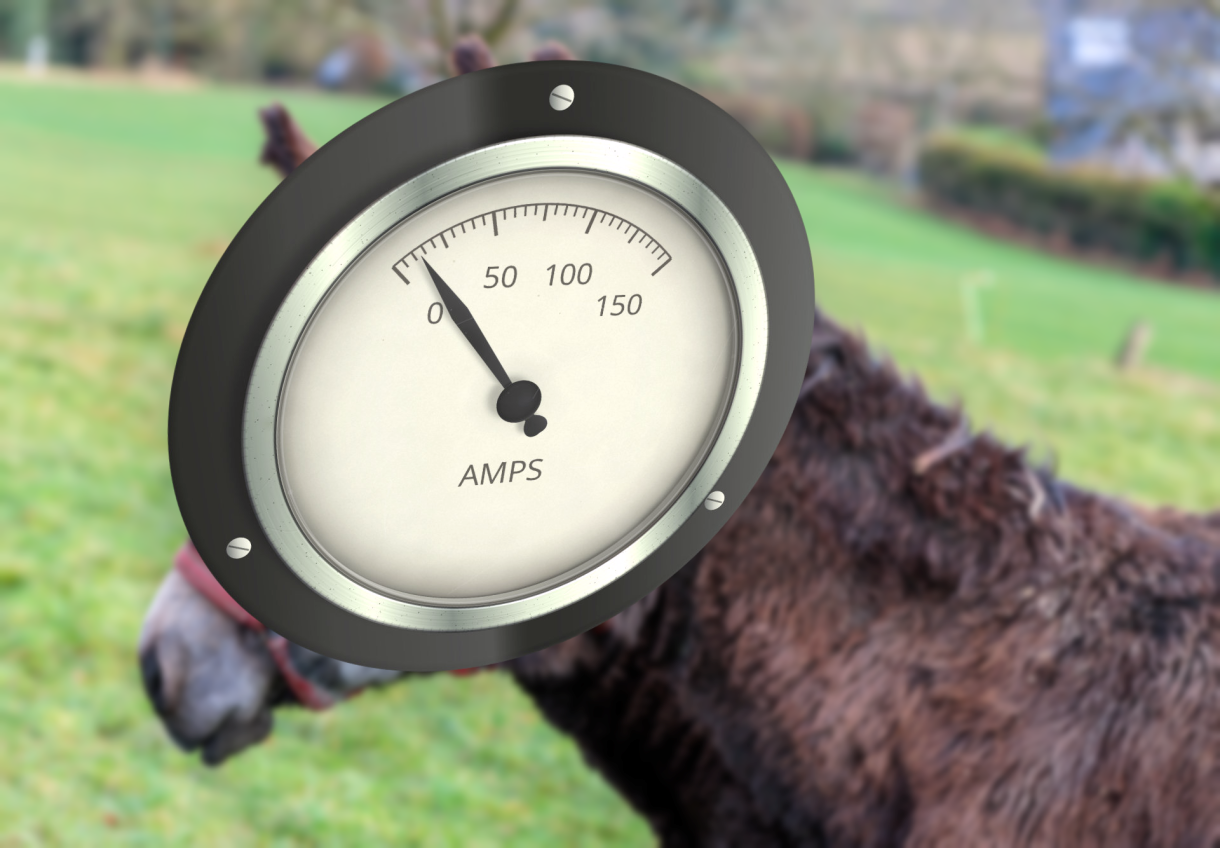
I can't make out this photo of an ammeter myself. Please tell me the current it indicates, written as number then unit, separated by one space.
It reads 12.5 A
